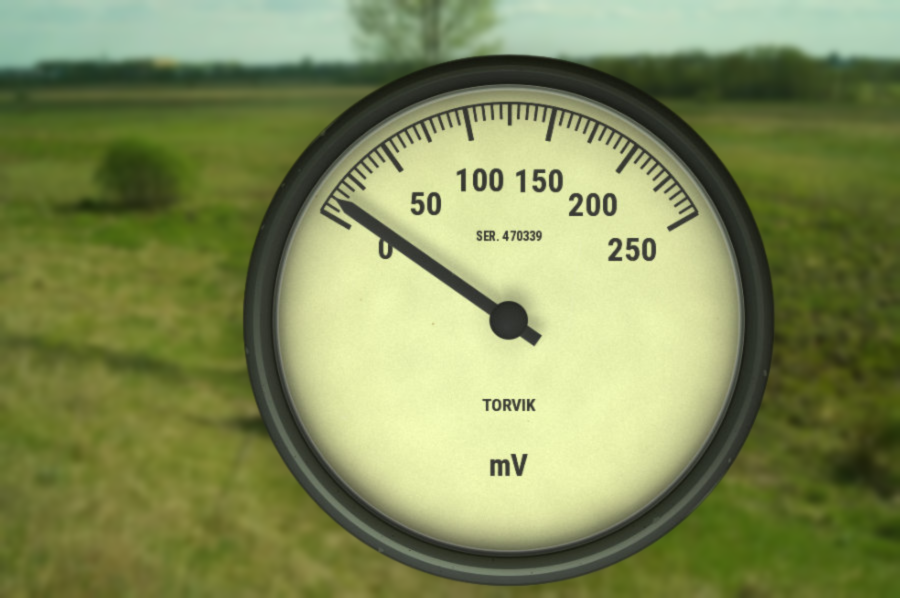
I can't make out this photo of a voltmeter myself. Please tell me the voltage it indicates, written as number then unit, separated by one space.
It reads 10 mV
